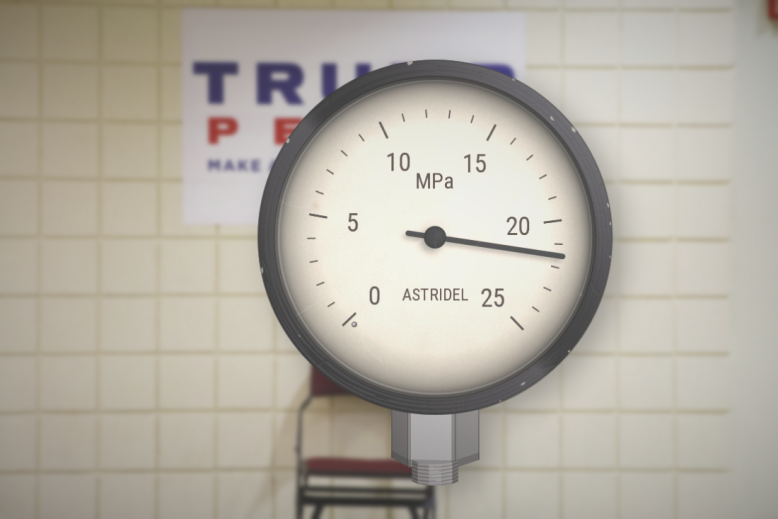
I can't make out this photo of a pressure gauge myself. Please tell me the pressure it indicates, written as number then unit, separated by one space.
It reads 21.5 MPa
